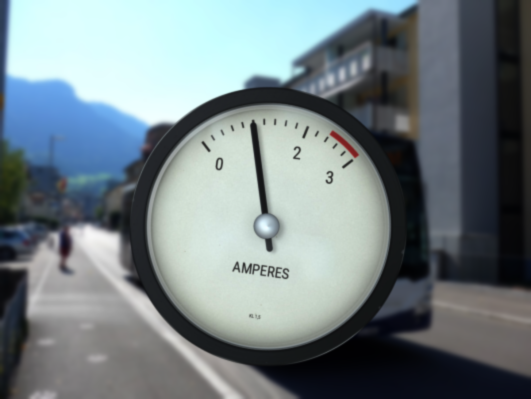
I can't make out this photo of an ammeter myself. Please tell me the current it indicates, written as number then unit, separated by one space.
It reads 1 A
